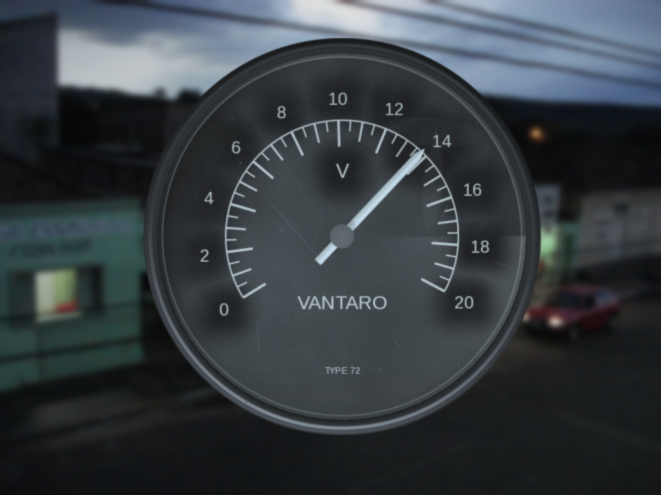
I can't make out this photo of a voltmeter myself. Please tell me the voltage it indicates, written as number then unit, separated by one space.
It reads 13.75 V
